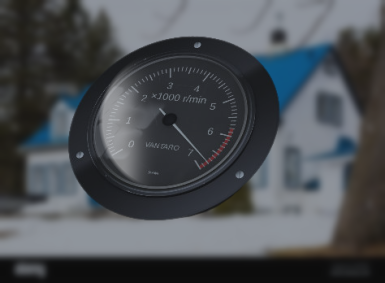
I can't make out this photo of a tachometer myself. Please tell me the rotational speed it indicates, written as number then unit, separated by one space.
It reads 6800 rpm
